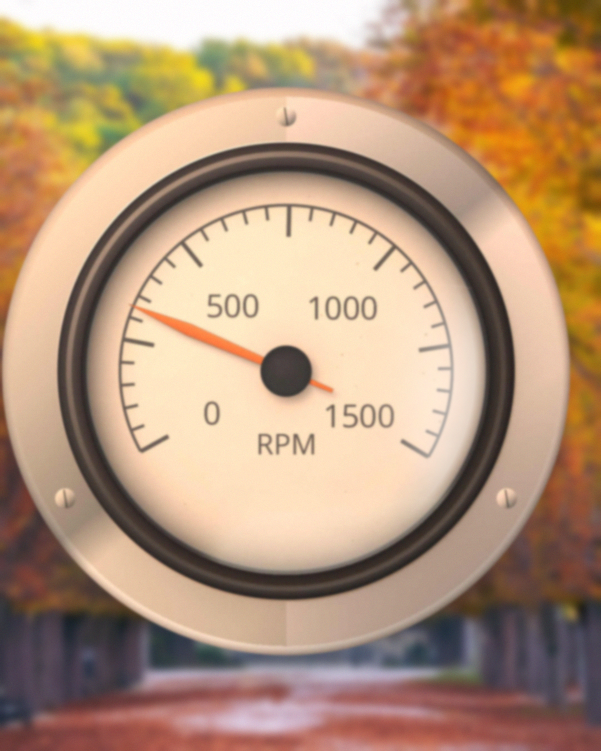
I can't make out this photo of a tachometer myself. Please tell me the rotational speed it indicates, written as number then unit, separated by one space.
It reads 325 rpm
